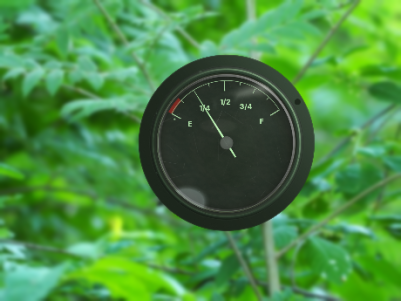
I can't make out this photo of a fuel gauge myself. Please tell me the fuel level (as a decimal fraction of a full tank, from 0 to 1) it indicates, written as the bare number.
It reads 0.25
